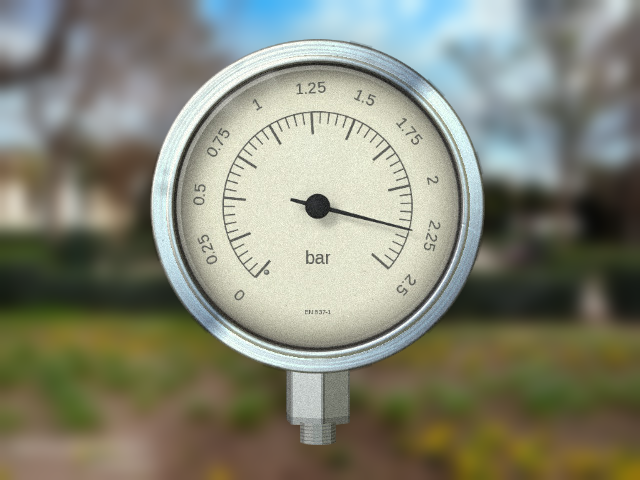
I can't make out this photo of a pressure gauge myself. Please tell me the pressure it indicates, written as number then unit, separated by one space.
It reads 2.25 bar
